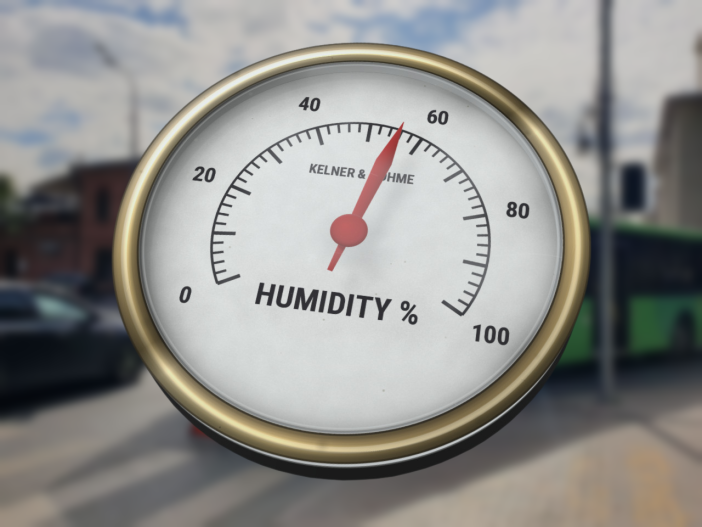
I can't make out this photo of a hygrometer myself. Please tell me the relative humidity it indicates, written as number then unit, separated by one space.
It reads 56 %
